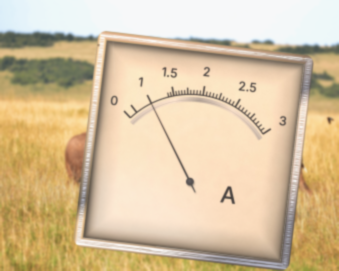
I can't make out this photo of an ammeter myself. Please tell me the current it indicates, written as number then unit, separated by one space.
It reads 1 A
